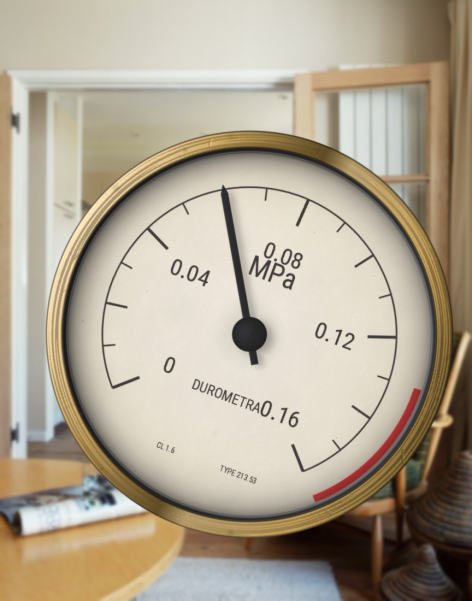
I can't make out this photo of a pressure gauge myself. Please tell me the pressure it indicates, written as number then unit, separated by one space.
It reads 0.06 MPa
